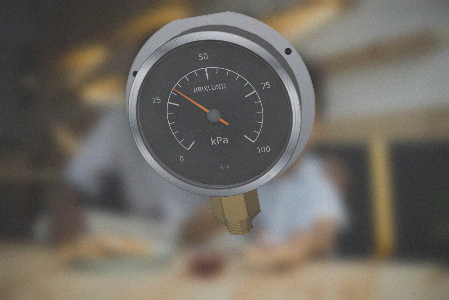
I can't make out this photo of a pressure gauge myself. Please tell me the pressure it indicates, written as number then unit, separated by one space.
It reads 32.5 kPa
